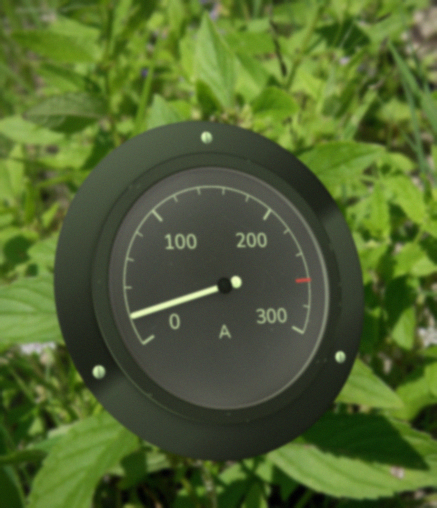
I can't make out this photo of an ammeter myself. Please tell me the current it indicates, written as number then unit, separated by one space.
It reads 20 A
